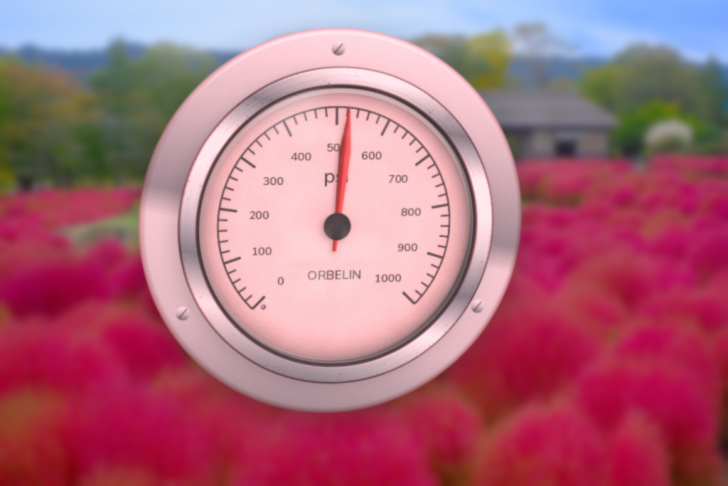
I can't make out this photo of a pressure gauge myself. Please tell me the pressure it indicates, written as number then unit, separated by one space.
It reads 520 psi
